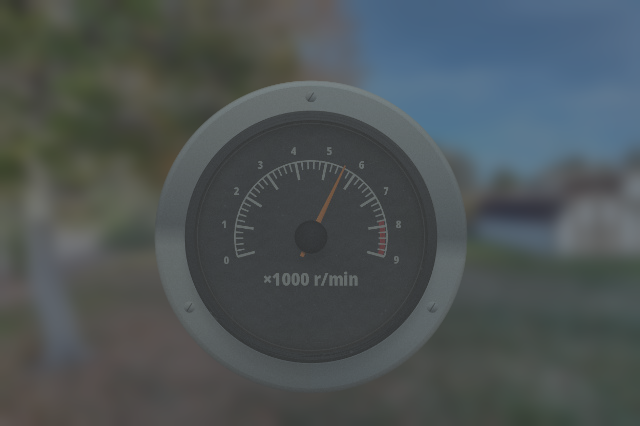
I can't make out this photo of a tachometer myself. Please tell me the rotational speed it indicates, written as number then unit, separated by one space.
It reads 5600 rpm
